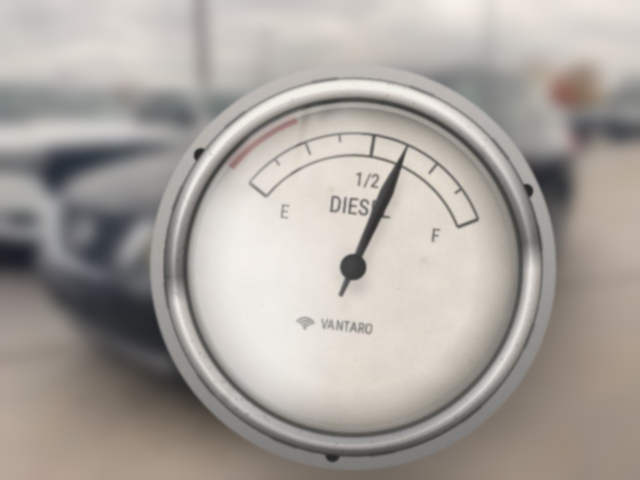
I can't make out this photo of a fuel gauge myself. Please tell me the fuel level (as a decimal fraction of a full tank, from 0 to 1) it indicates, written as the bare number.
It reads 0.625
